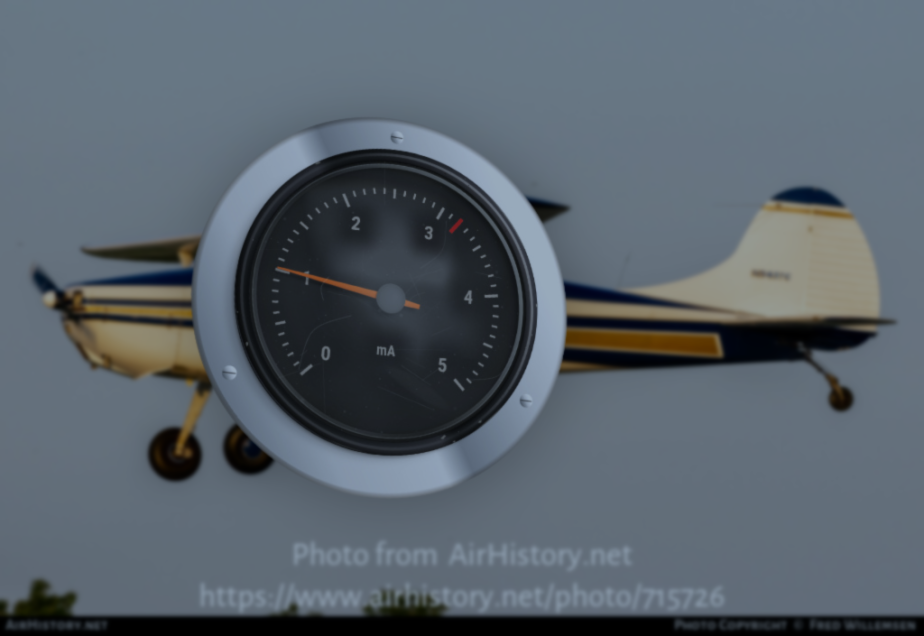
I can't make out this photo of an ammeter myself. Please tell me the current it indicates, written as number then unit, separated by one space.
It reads 1 mA
